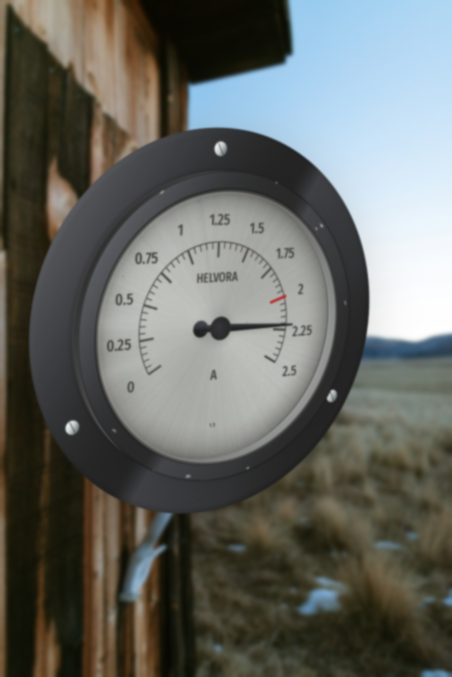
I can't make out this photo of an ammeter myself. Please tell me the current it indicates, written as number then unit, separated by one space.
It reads 2.2 A
